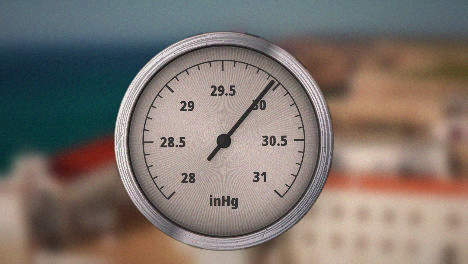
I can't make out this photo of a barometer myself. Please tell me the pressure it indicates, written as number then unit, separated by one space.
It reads 29.95 inHg
